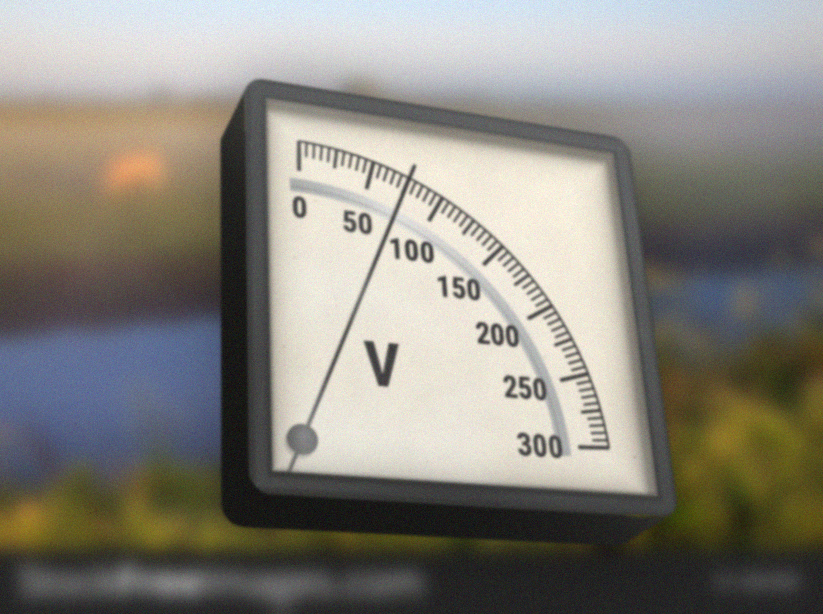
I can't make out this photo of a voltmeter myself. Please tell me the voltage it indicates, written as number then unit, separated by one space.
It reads 75 V
